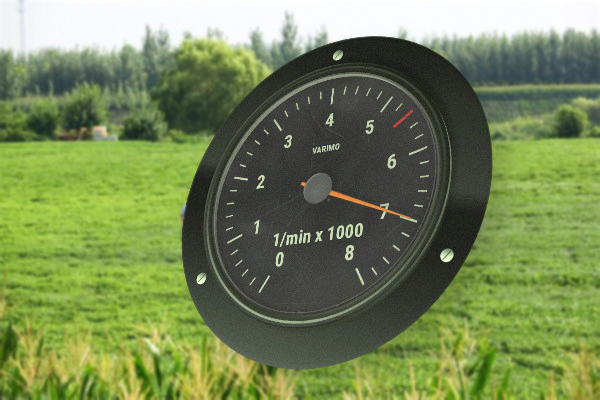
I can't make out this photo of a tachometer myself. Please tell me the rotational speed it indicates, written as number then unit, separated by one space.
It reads 7000 rpm
